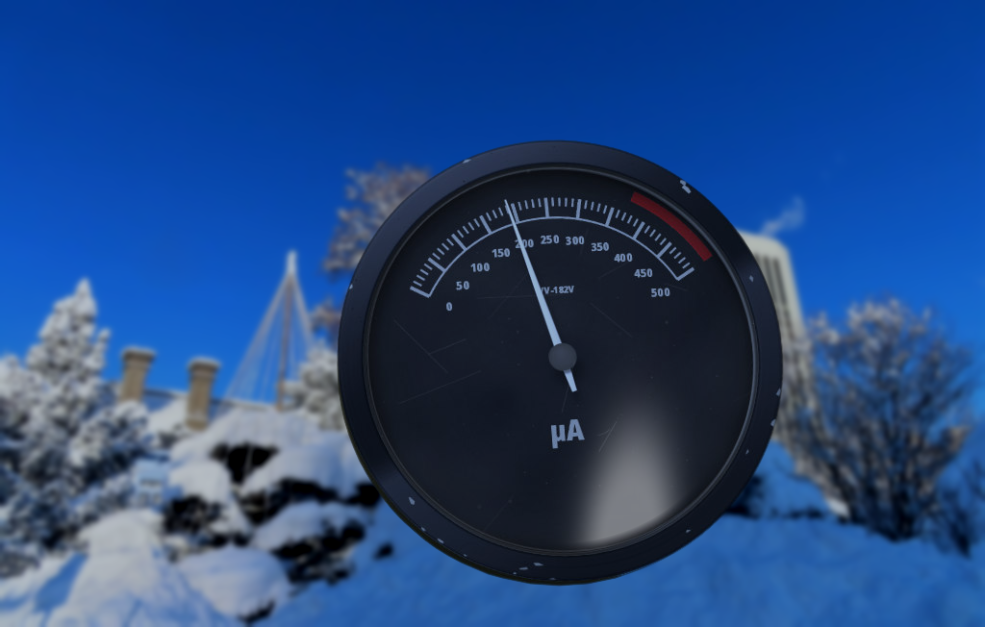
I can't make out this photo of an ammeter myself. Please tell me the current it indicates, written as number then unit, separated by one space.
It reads 190 µA
